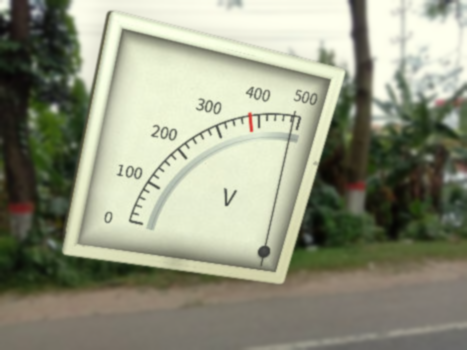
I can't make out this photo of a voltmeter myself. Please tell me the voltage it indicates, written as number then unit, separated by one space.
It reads 480 V
